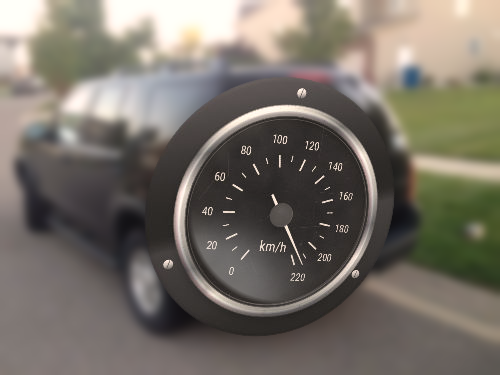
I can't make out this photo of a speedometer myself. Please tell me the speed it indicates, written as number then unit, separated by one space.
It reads 215 km/h
